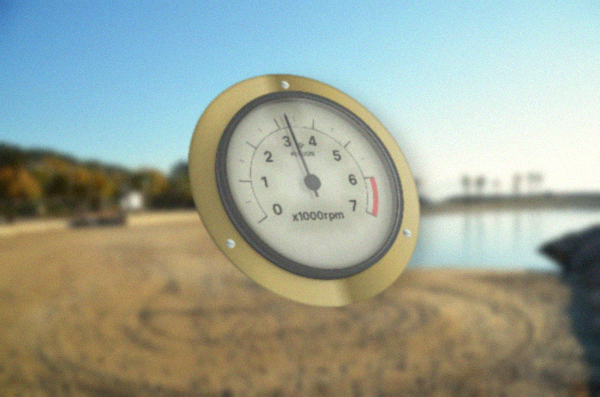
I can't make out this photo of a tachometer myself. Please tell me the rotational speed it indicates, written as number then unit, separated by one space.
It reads 3250 rpm
